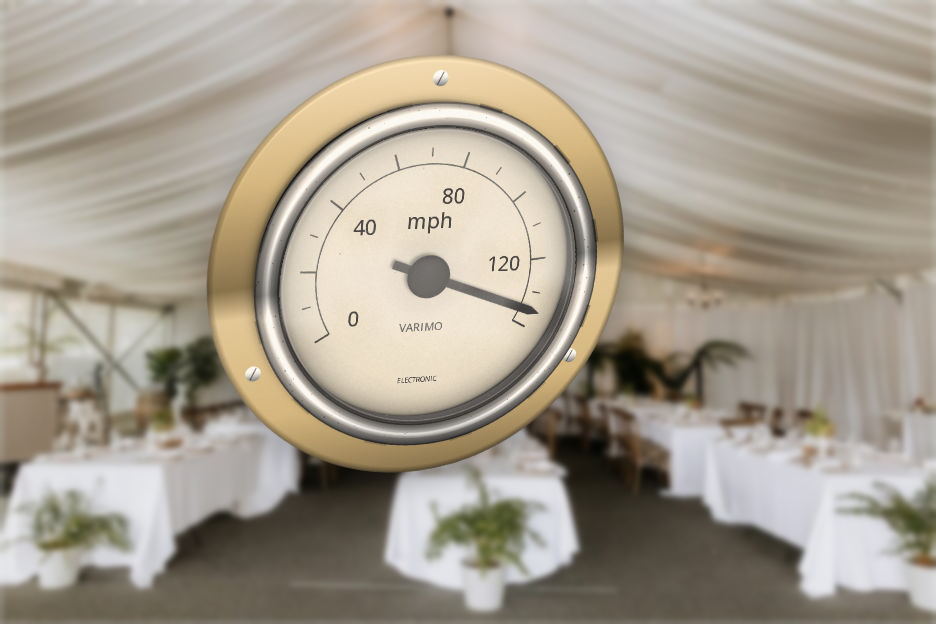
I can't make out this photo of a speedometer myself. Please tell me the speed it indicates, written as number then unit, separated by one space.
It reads 135 mph
